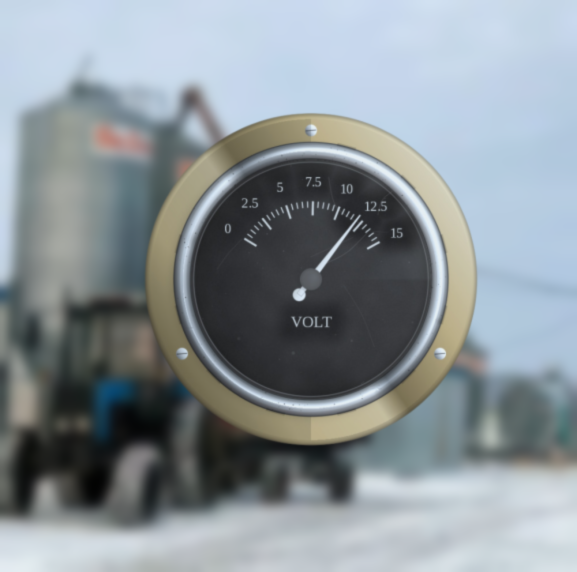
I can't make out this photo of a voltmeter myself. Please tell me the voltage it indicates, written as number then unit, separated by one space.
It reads 12 V
